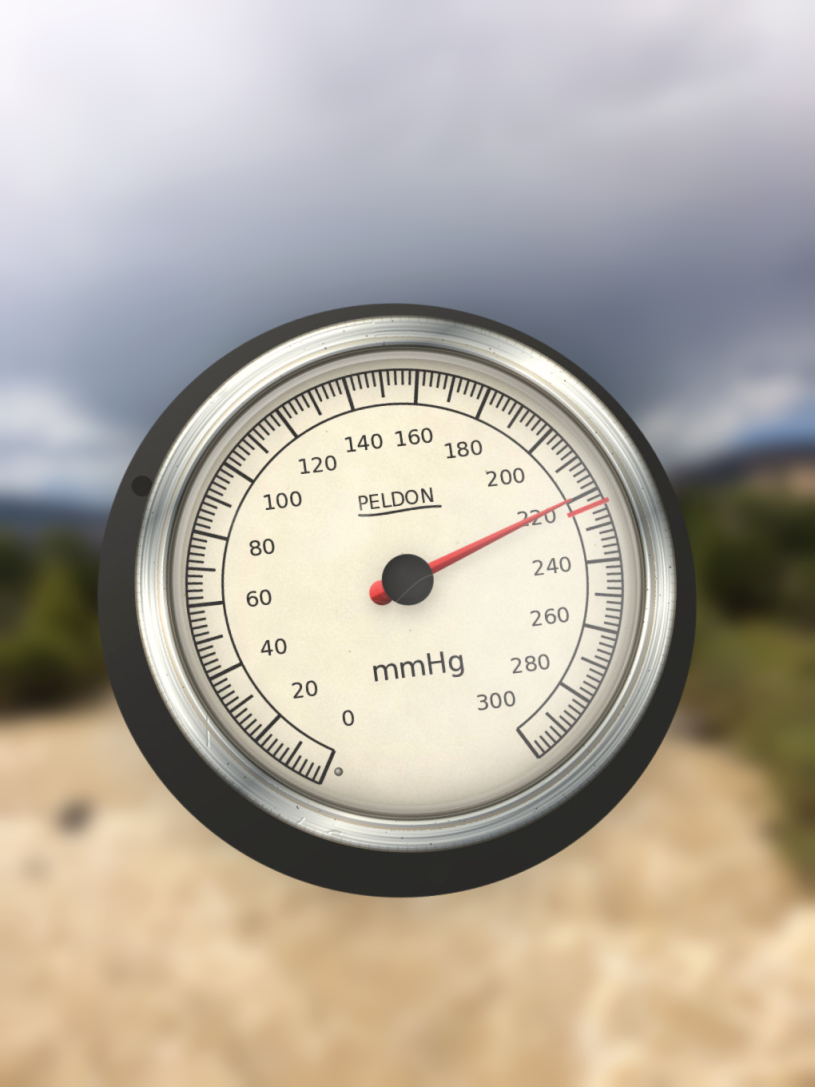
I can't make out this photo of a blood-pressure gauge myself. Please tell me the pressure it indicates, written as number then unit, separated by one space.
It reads 220 mmHg
